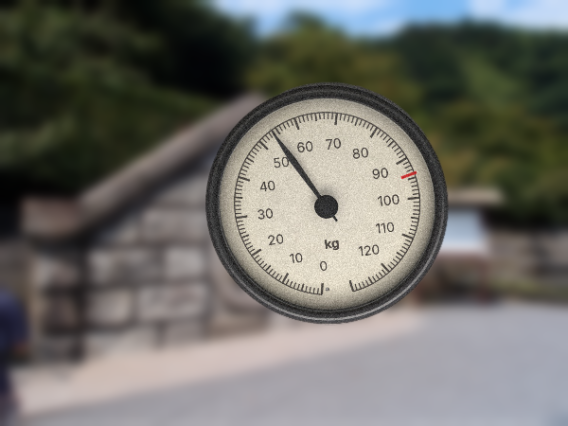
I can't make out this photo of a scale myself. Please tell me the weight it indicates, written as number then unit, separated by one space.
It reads 54 kg
